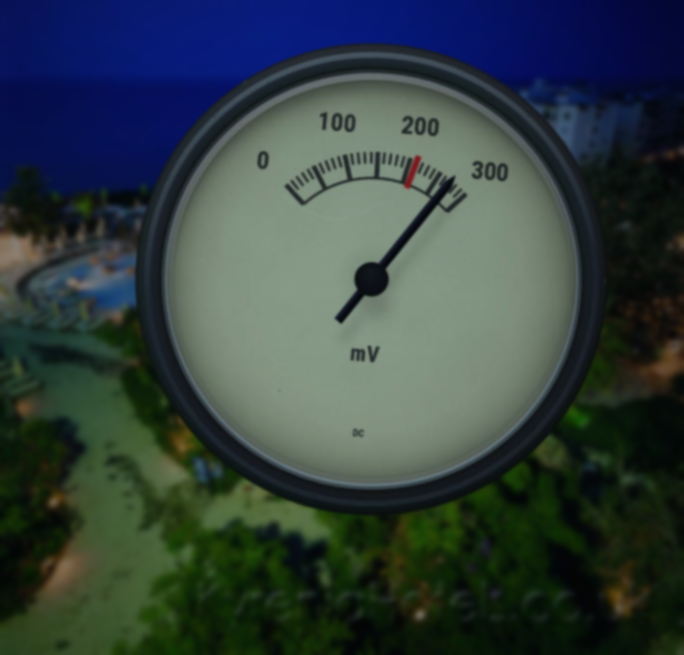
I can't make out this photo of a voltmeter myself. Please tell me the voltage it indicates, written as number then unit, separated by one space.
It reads 270 mV
